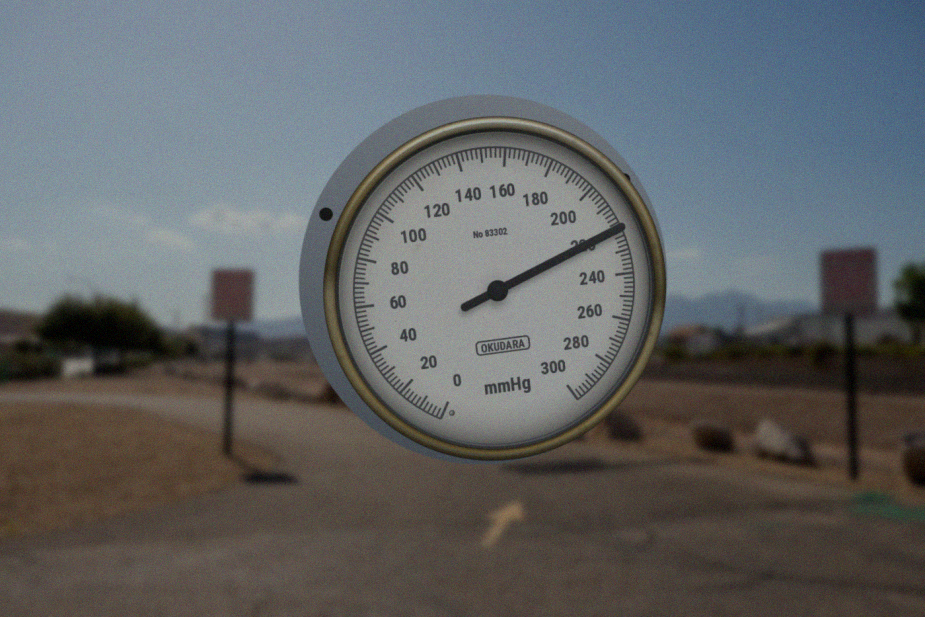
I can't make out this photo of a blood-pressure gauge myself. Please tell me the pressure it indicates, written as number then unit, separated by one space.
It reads 220 mmHg
